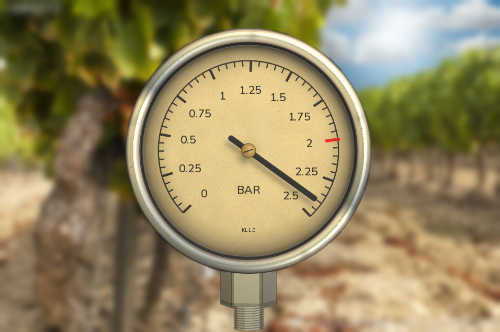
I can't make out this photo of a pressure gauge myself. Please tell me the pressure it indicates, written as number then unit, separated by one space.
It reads 2.4 bar
